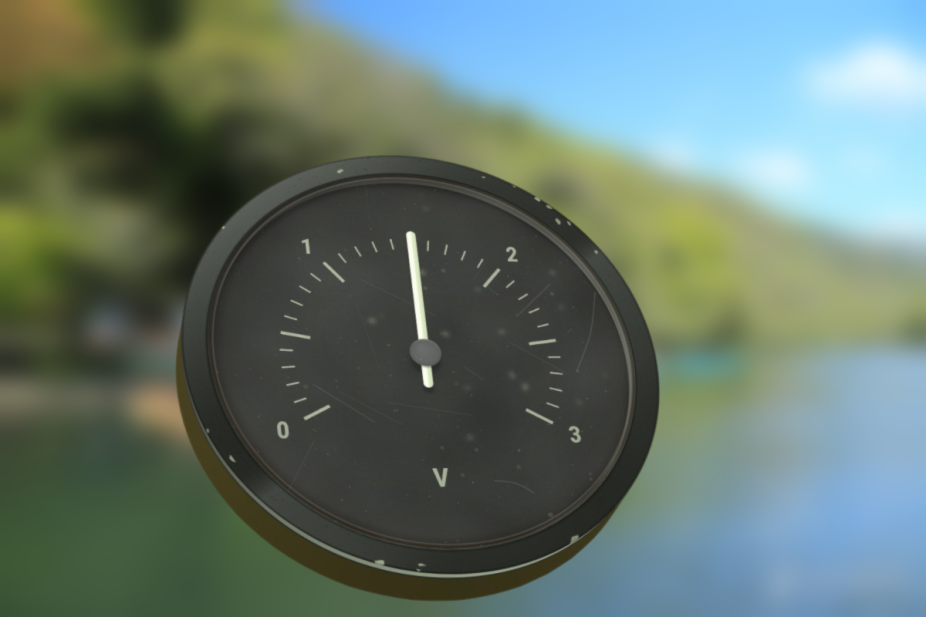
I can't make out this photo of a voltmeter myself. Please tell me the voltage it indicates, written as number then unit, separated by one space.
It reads 1.5 V
